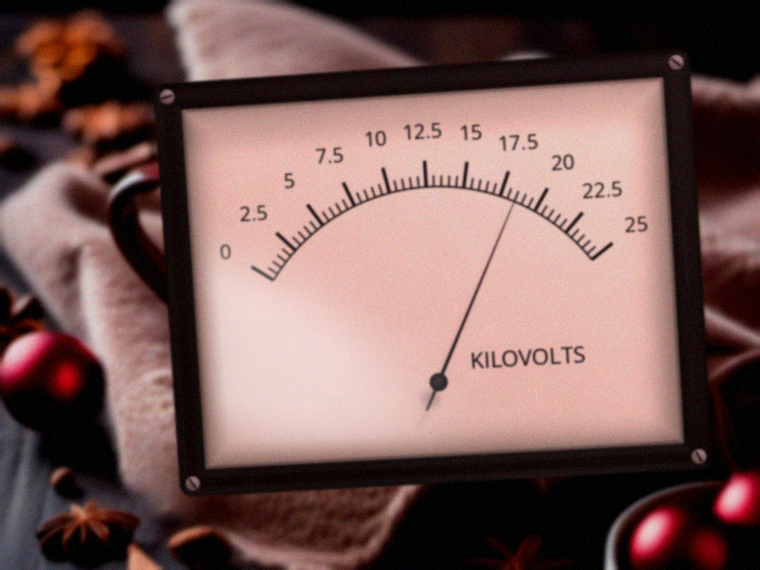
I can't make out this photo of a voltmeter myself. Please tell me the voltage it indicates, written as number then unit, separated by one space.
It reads 18.5 kV
